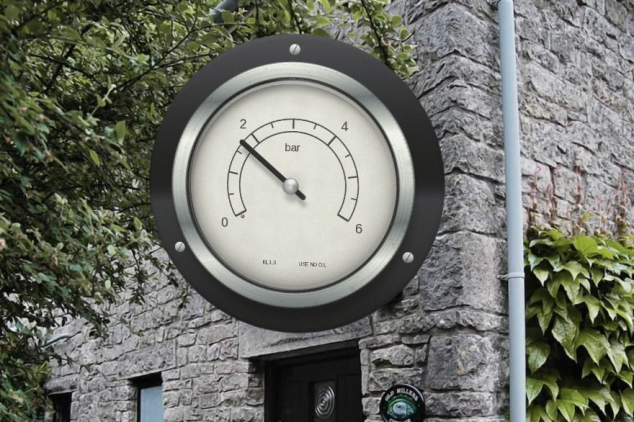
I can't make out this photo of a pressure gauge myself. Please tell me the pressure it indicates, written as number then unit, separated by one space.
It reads 1.75 bar
